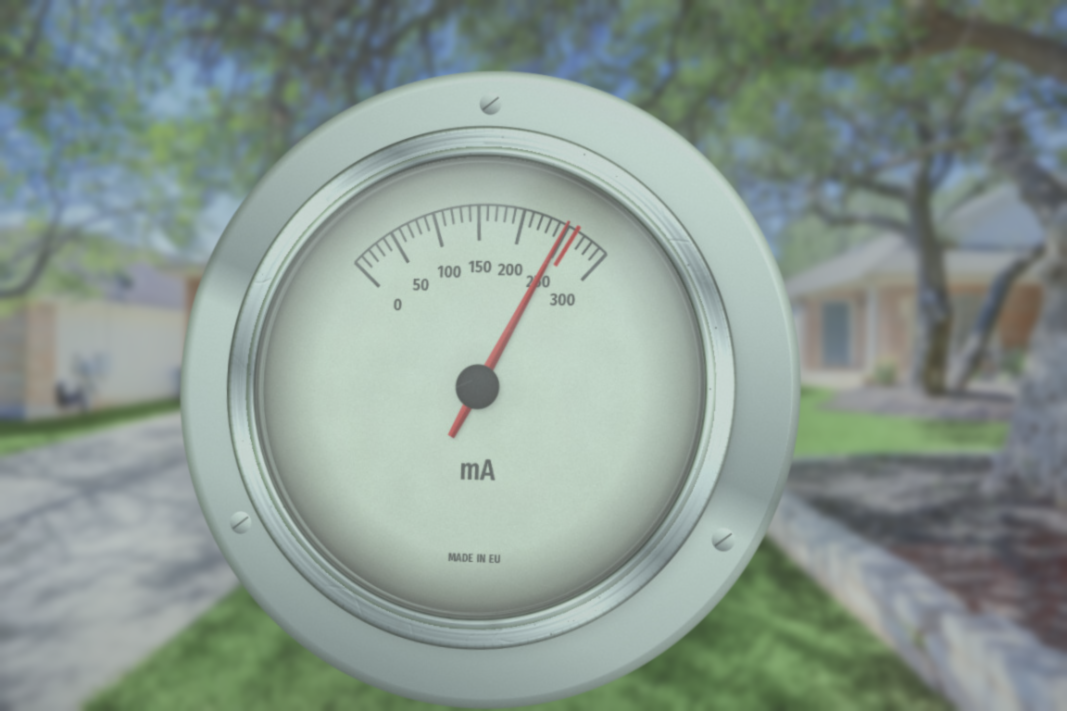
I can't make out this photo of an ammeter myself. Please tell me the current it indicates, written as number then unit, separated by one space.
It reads 250 mA
